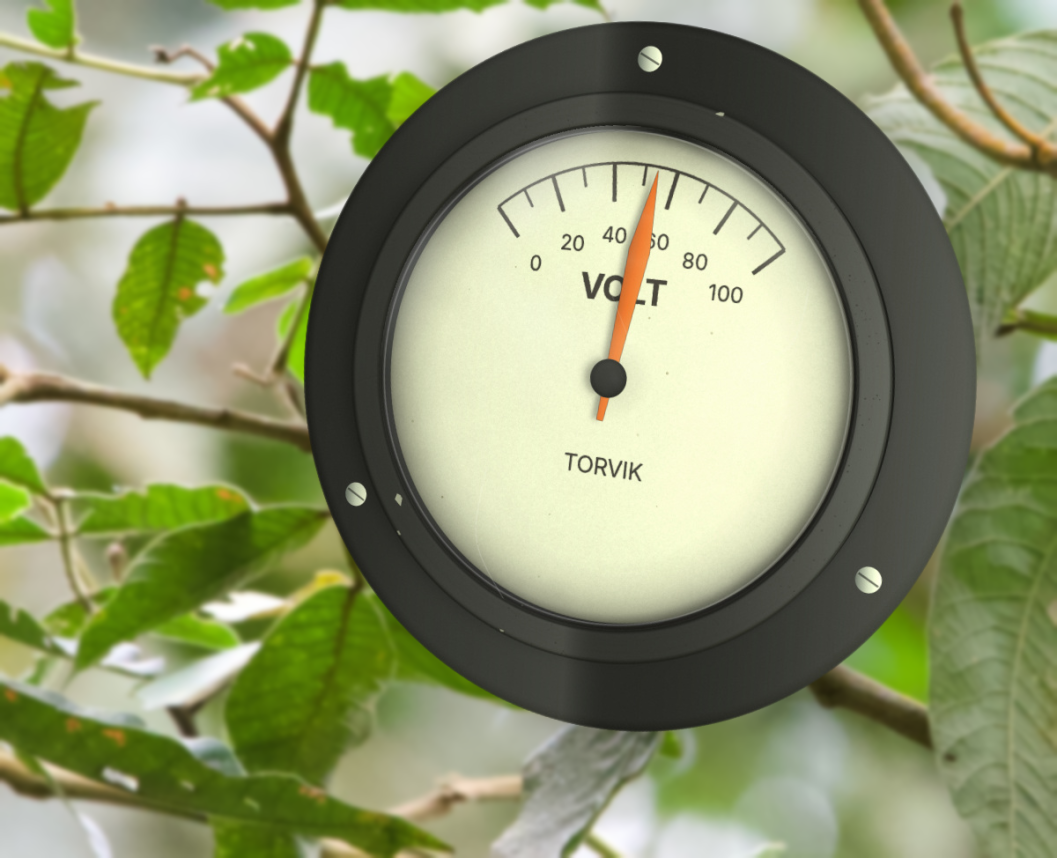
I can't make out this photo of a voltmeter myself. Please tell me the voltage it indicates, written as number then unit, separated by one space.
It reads 55 V
